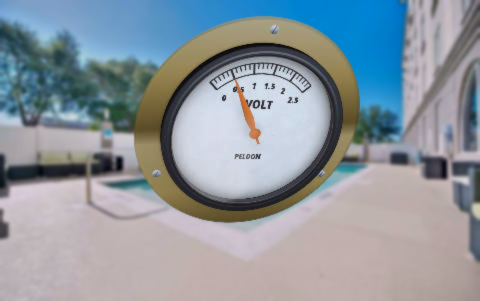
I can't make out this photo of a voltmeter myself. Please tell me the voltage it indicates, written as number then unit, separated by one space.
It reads 0.5 V
